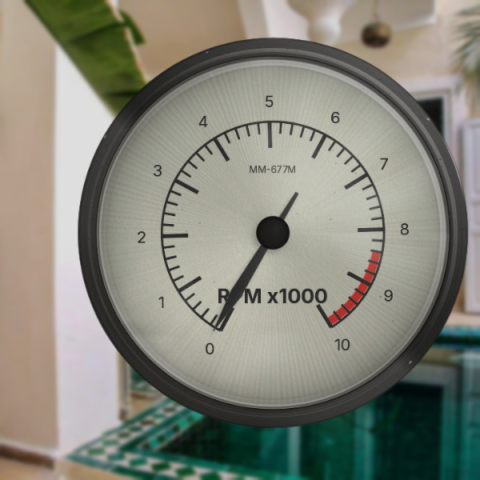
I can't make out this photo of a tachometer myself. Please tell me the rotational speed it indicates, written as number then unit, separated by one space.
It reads 100 rpm
